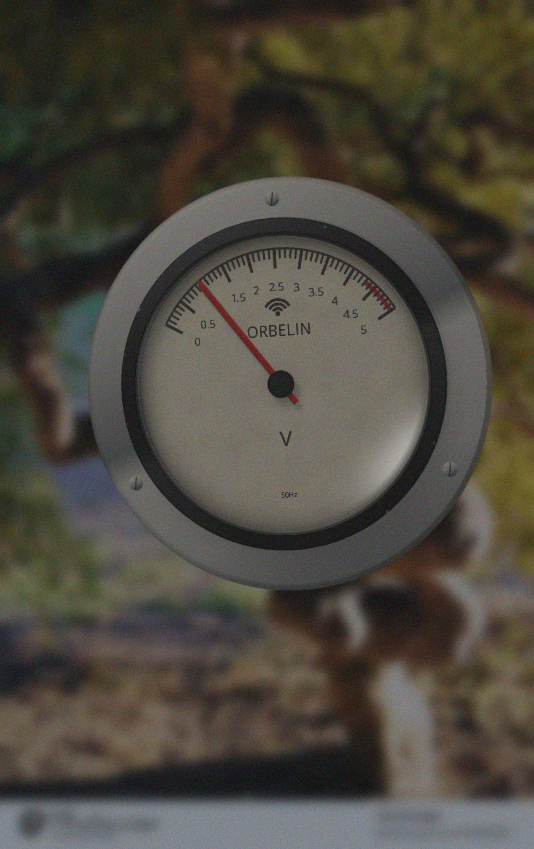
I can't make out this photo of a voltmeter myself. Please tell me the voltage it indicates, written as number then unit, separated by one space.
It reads 1 V
